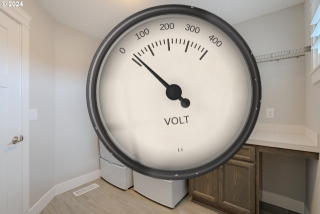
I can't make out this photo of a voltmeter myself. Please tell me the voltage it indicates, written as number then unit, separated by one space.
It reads 20 V
